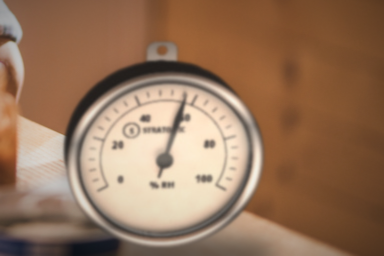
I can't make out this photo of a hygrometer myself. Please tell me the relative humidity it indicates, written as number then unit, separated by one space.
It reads 56 %
